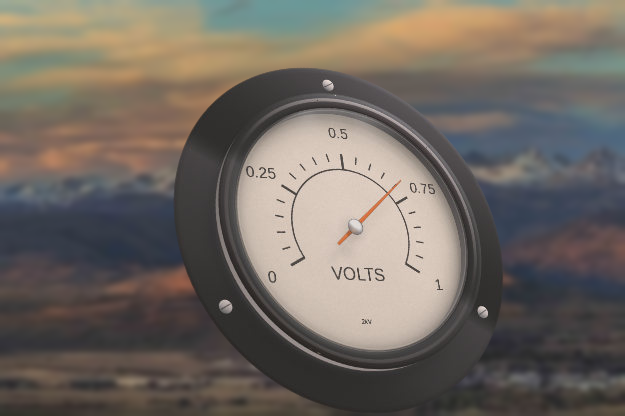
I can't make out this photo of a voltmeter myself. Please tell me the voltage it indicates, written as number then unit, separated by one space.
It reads 0.7 V
